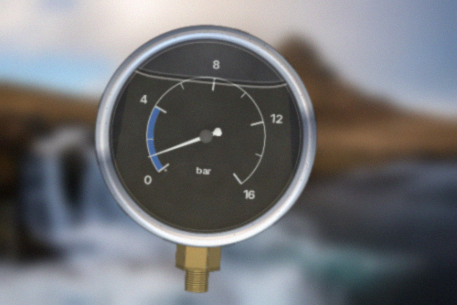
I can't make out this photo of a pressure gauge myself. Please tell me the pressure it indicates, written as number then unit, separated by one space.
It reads 1 bar
